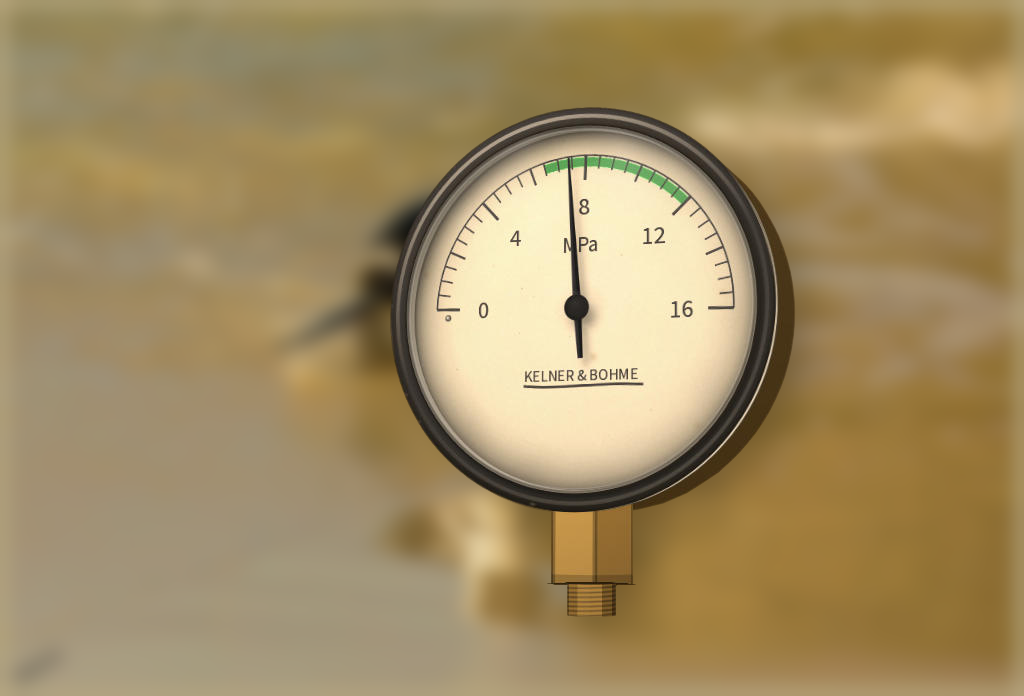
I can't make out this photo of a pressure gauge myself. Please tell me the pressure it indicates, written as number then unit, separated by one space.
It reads 7.5 MPa
